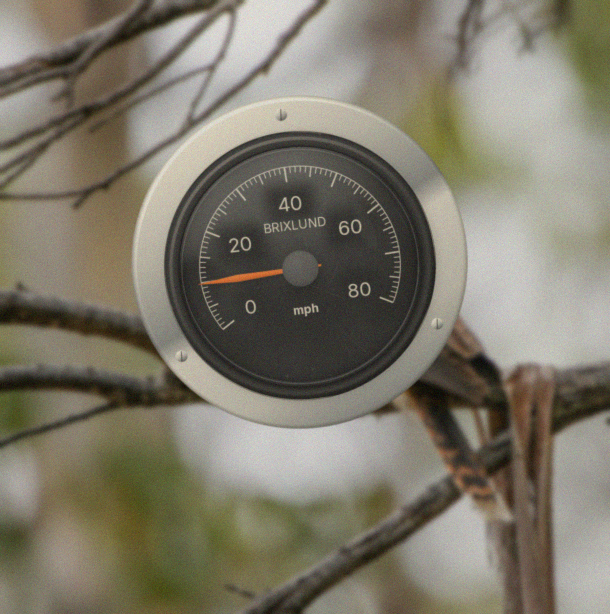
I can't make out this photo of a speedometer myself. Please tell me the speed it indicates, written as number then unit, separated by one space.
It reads 10 mph
